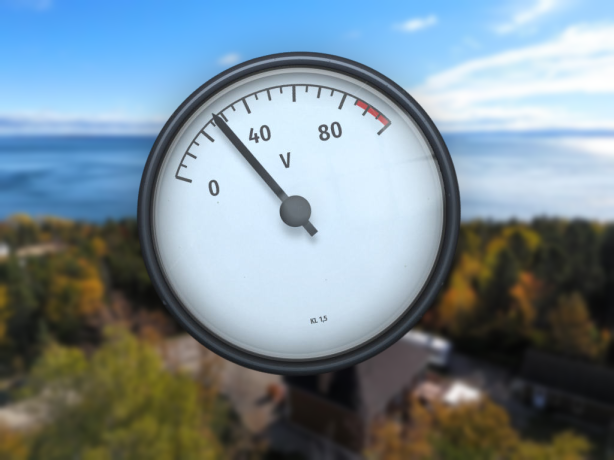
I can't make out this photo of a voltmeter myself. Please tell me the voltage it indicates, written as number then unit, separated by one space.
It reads 27.5 V
